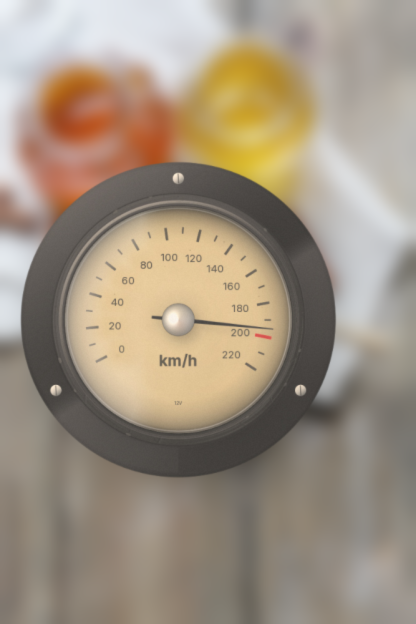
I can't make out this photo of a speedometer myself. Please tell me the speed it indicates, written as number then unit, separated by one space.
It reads 195 km/h
